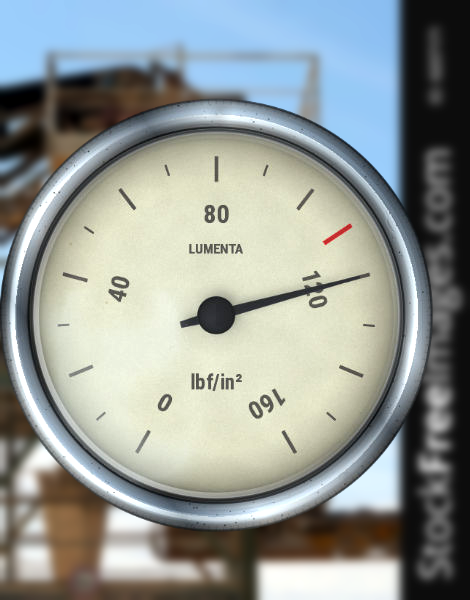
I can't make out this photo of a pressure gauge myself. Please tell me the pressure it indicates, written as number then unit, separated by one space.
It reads 120 psi
